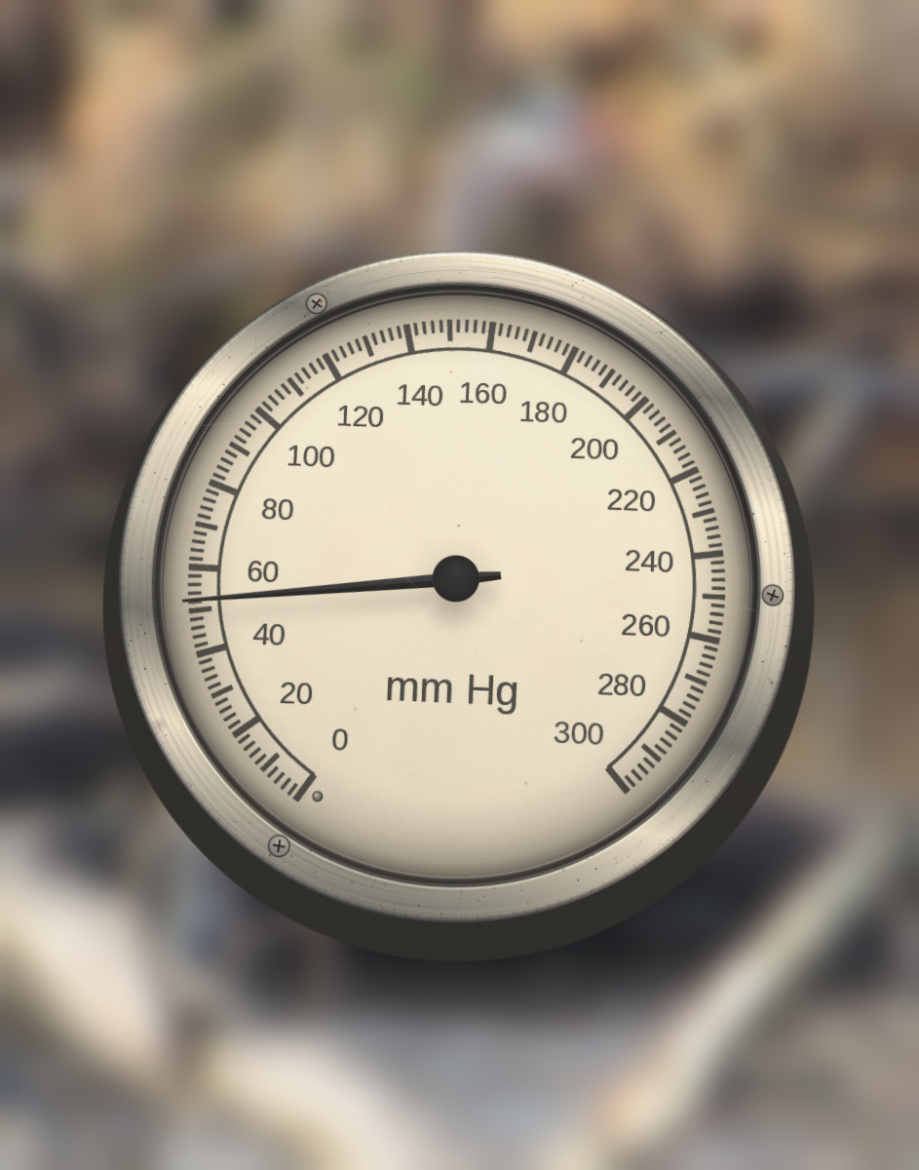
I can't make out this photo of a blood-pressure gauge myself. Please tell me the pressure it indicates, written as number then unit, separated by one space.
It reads 52 mmHg
